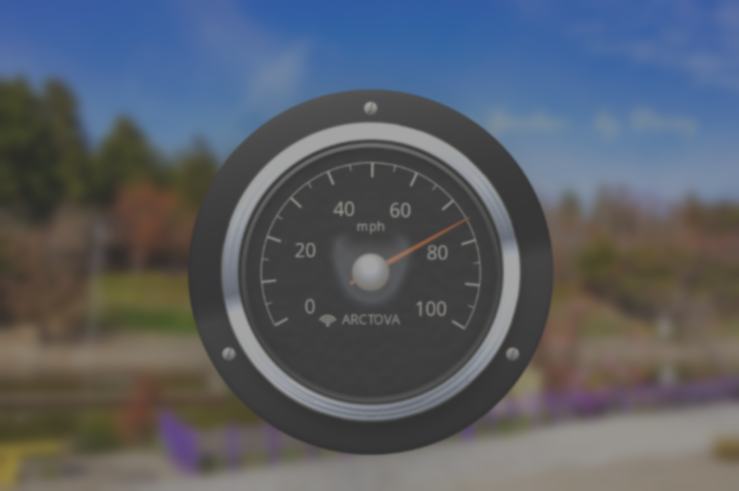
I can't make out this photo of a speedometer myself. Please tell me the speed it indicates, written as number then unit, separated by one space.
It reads 75 mph
